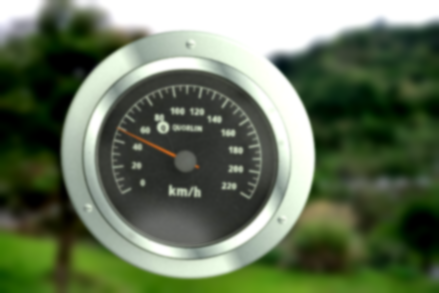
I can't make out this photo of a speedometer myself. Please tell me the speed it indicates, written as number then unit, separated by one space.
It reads 50 km/h
